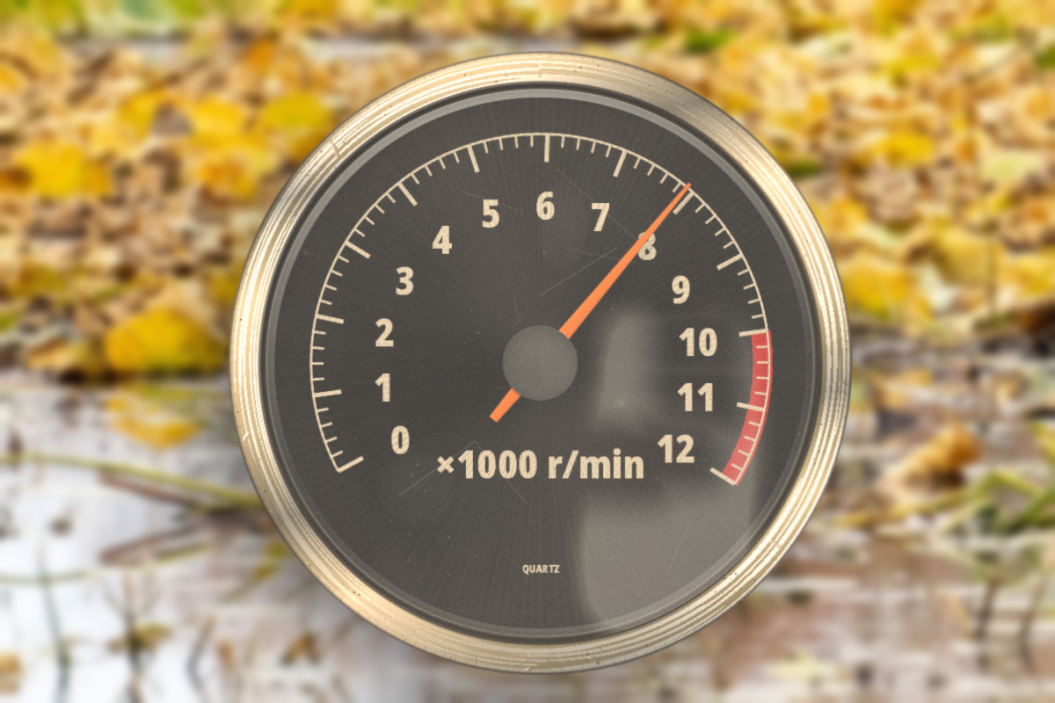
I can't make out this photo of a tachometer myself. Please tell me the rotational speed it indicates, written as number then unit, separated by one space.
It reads 7900 rpm
